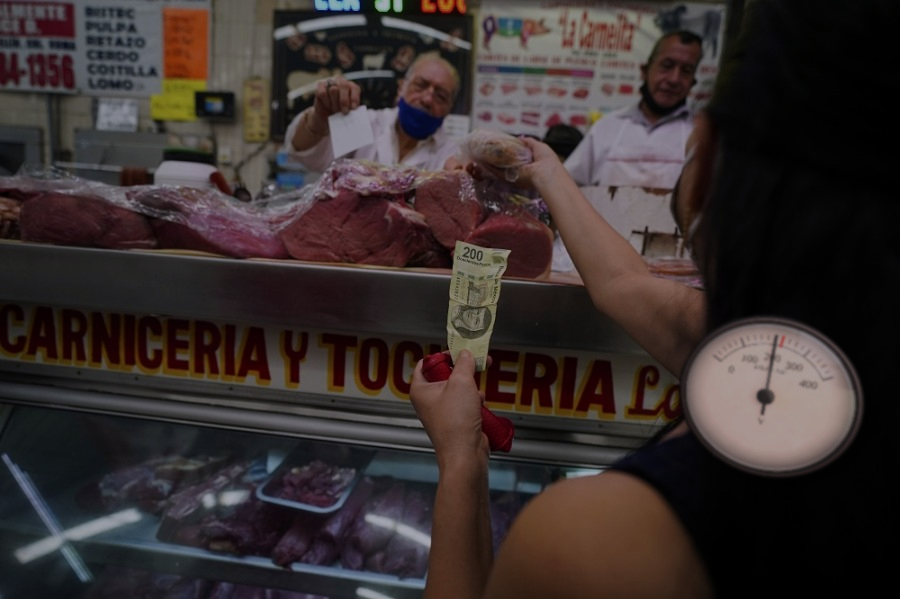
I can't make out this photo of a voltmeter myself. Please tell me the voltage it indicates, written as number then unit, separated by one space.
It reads 200 V
